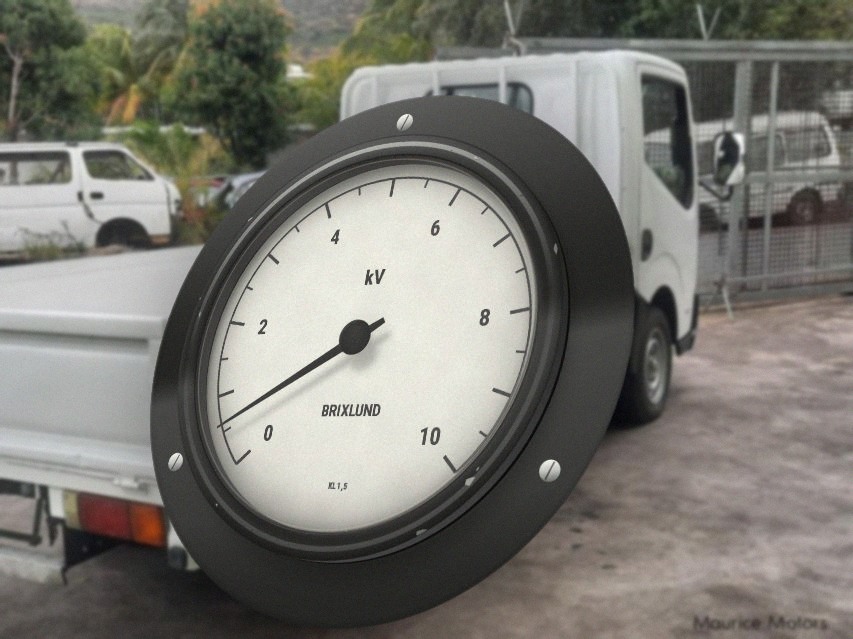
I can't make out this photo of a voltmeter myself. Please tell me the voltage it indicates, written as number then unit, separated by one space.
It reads 0.5 kV
